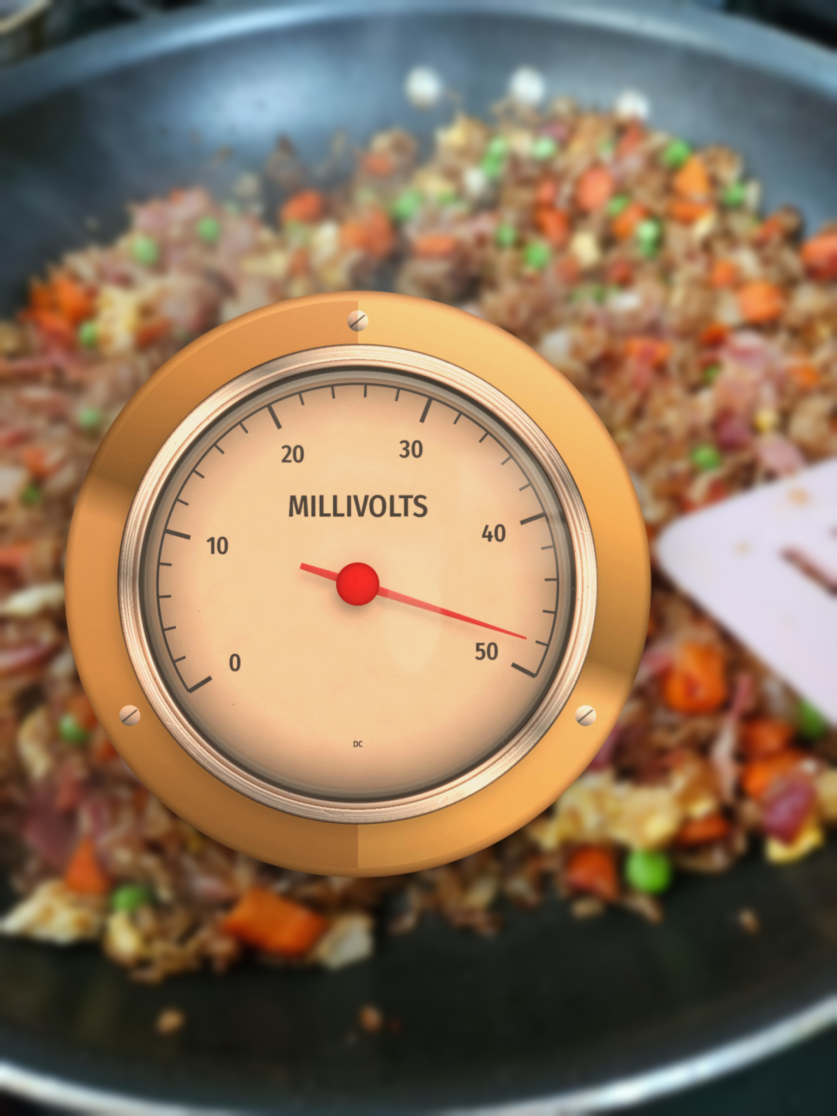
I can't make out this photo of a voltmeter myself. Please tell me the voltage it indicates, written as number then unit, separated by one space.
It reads 48 mV
